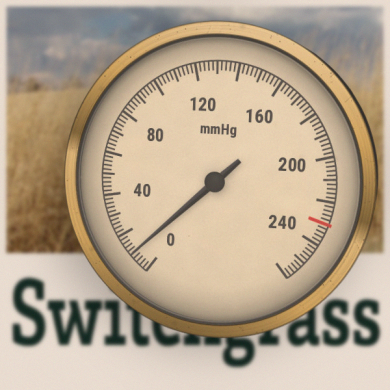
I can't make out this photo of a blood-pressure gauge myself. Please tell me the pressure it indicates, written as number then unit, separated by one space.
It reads 10 mmHg
